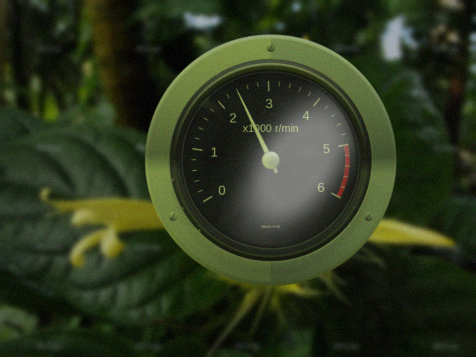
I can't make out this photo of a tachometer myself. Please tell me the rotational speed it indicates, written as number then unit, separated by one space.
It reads 2400 rpm
